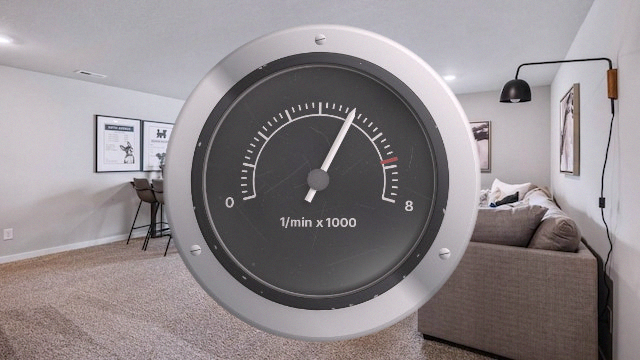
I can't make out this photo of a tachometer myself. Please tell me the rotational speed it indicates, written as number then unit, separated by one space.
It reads 5000 rpm
